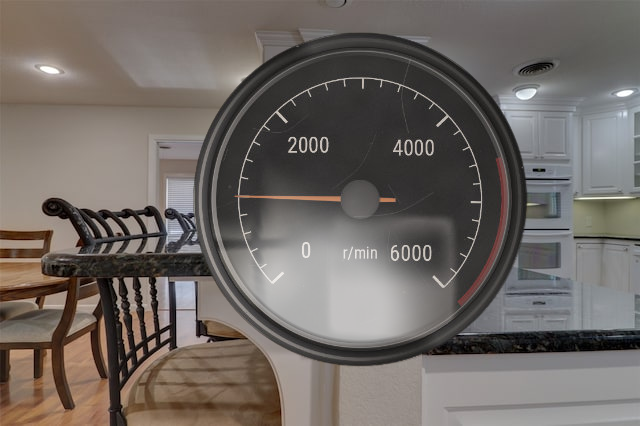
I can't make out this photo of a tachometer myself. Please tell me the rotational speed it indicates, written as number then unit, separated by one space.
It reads 1000 rpm
